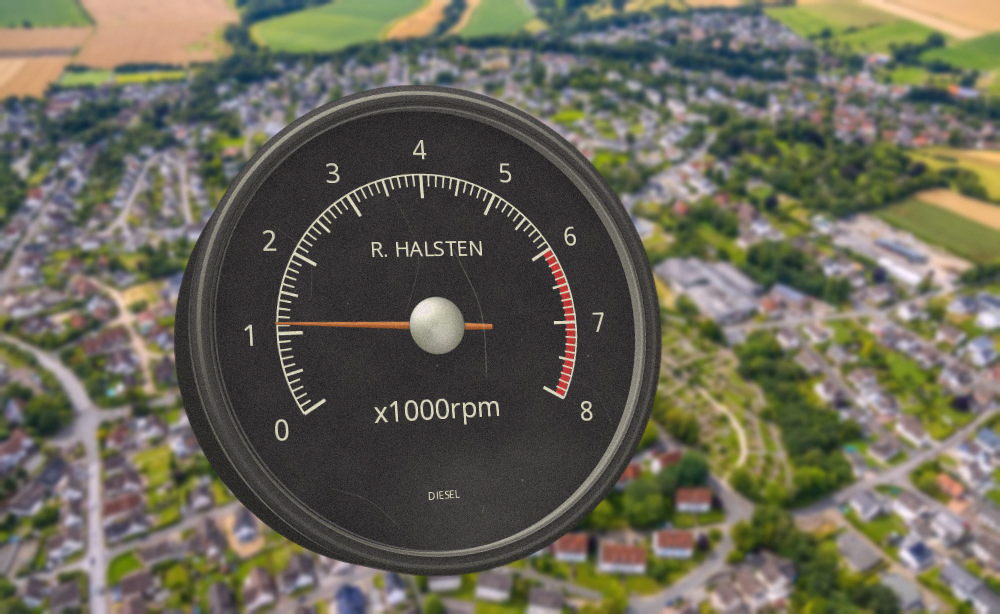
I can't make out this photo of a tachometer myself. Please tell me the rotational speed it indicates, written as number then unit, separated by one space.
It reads 1100 rpm
